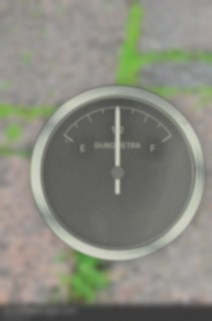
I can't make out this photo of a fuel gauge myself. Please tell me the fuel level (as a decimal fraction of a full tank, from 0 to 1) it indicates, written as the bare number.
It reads 0.5
